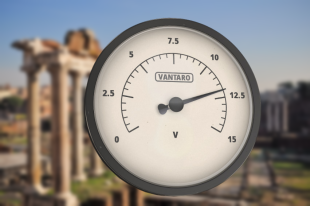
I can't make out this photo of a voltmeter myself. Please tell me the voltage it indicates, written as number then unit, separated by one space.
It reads 12 V
